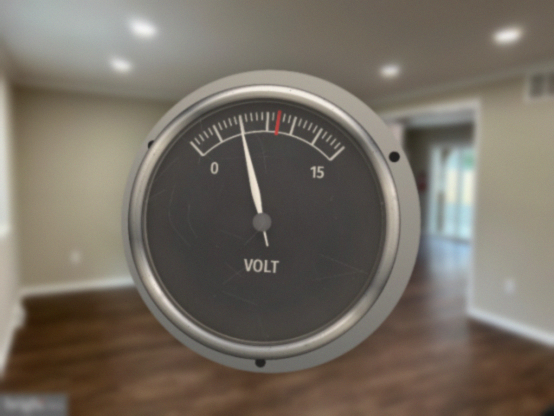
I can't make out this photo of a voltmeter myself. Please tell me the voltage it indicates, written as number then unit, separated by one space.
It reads 5 V
